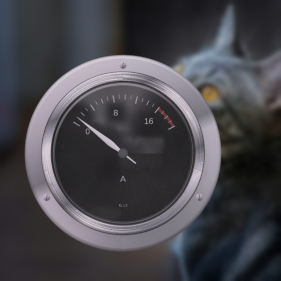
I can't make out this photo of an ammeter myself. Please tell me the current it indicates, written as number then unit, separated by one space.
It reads 1 A
